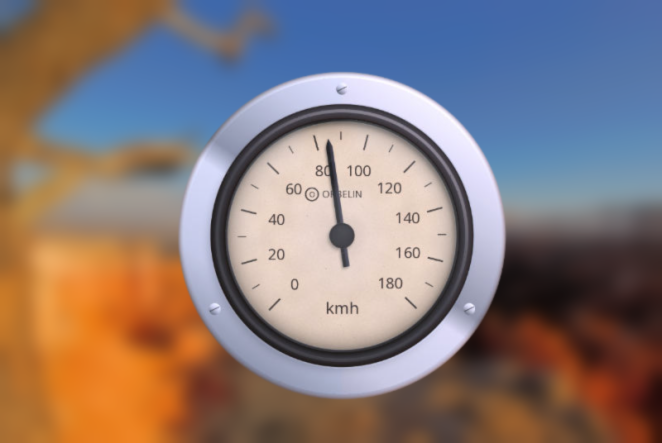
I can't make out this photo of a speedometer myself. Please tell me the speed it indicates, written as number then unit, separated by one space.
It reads 85 km/h
